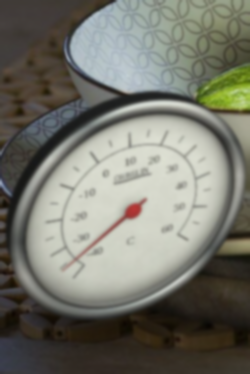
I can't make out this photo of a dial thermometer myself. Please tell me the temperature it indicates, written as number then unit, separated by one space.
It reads -35 °C
